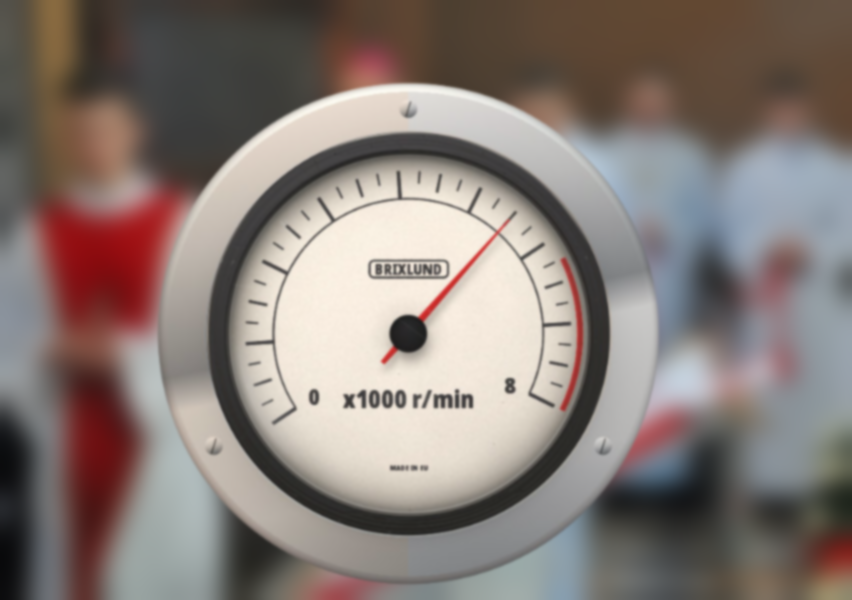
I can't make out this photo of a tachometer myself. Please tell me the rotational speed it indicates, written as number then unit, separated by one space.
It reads 5500 rpm
